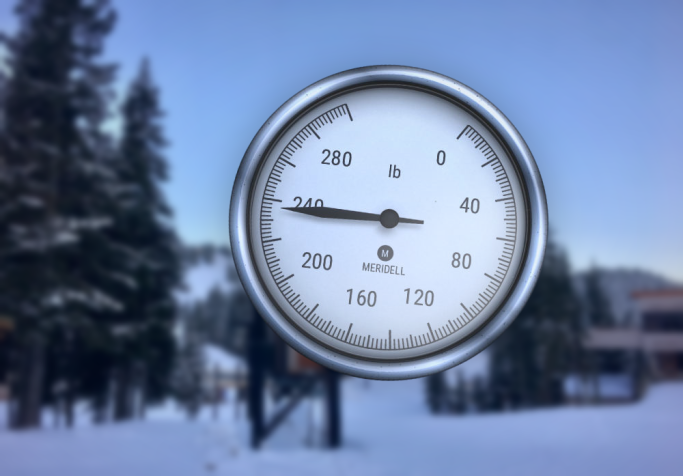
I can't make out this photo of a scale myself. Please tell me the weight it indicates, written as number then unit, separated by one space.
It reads 236 lb
